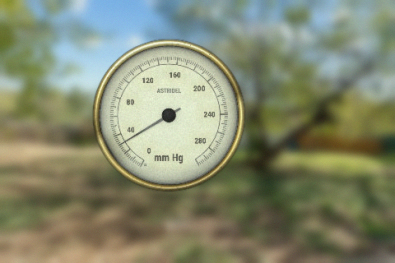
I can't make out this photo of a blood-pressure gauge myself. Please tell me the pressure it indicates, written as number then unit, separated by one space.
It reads 30 mmHg
